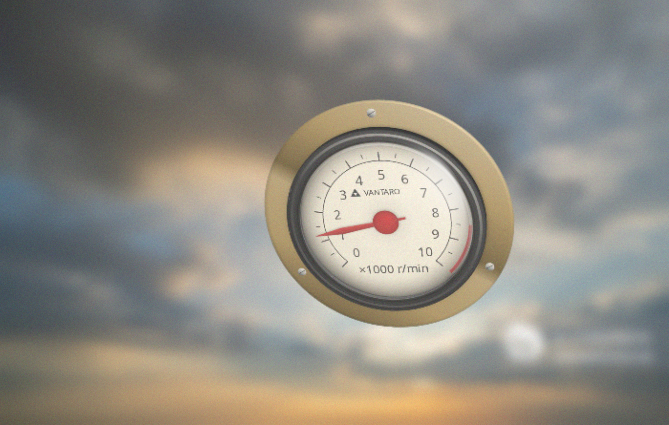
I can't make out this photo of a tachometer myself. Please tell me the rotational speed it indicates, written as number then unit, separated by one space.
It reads 1250 rpm
